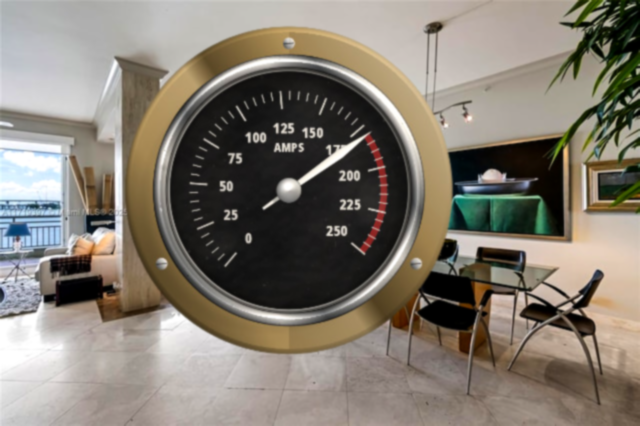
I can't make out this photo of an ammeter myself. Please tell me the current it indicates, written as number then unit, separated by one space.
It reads 180 A
